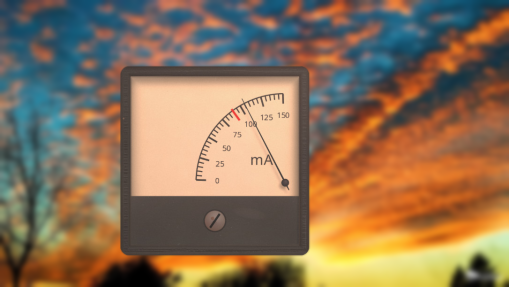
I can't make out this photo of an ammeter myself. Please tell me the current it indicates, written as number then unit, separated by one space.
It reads 105 mA
